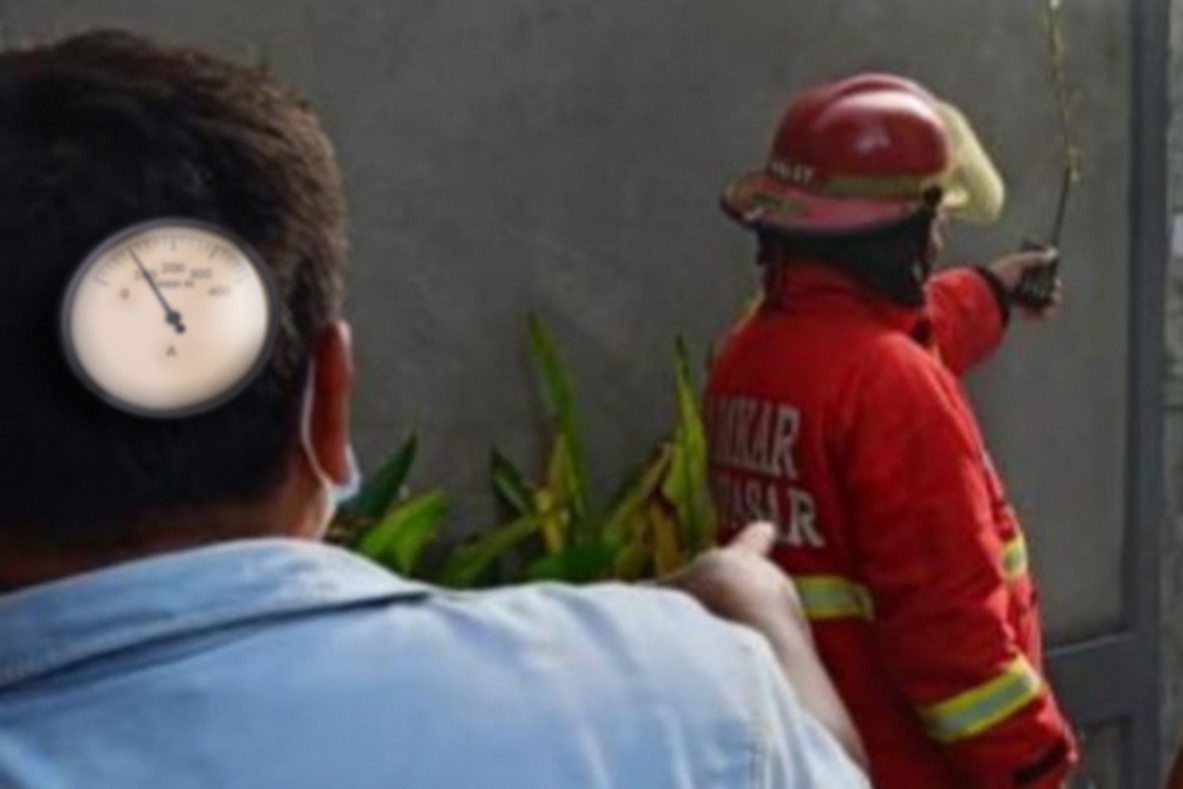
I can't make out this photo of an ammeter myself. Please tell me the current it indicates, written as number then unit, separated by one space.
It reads 100 A
